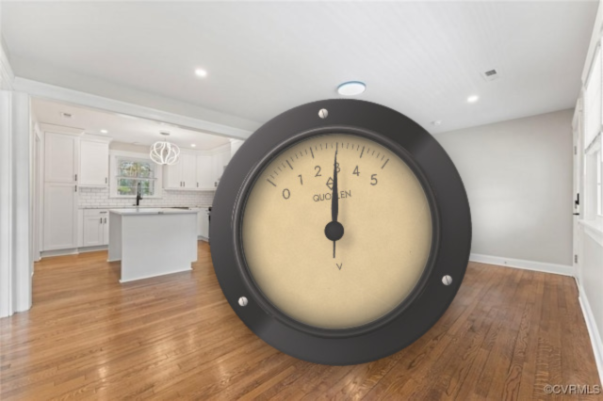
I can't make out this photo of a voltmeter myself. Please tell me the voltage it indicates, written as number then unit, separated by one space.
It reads 3 V
